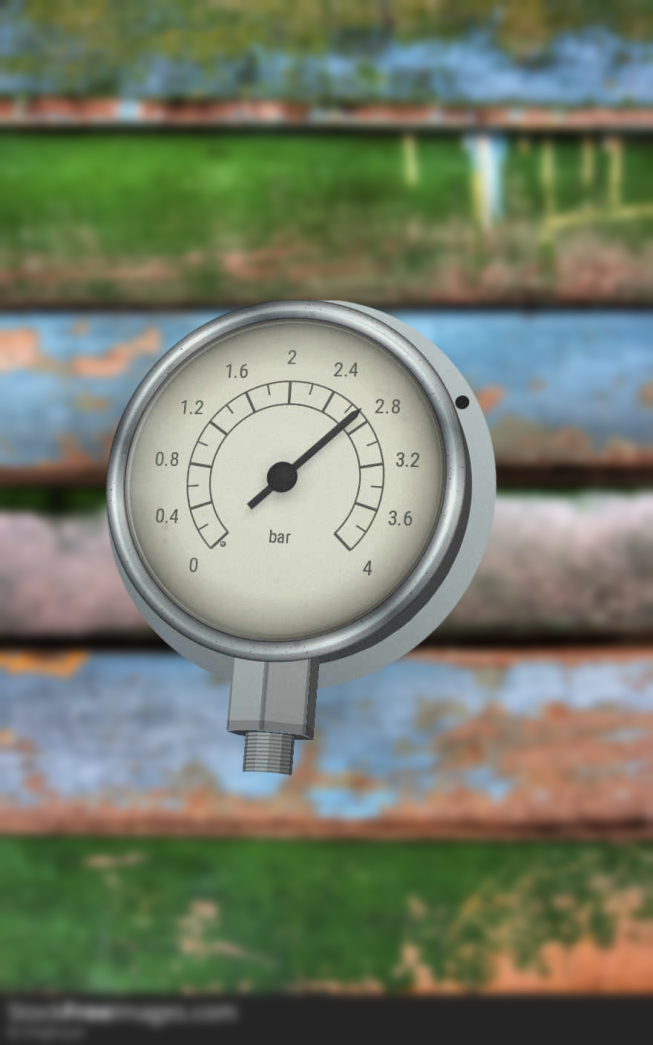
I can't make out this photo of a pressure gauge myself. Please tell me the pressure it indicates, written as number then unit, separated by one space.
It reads 2.7 bar
